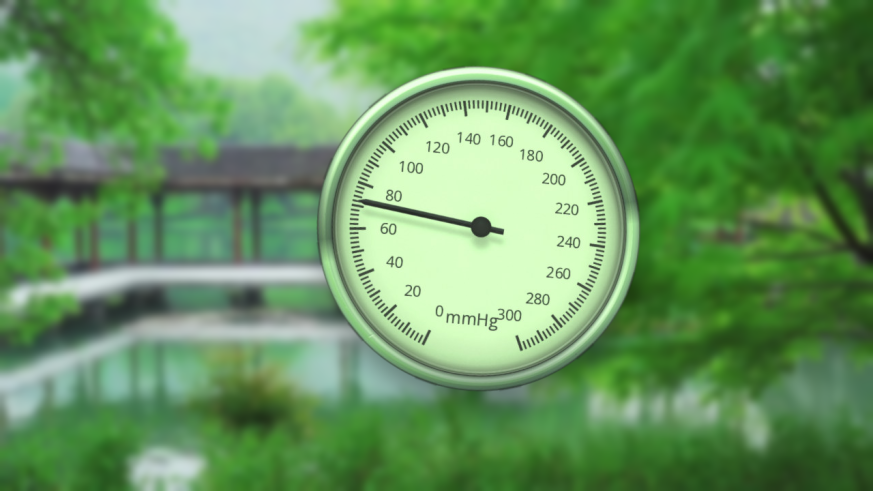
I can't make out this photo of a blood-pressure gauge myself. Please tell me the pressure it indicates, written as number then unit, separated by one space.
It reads 72 mmHg
